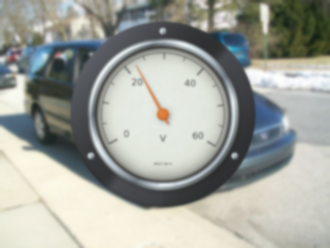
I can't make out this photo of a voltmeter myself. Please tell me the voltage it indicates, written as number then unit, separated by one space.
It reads 22.5 V
